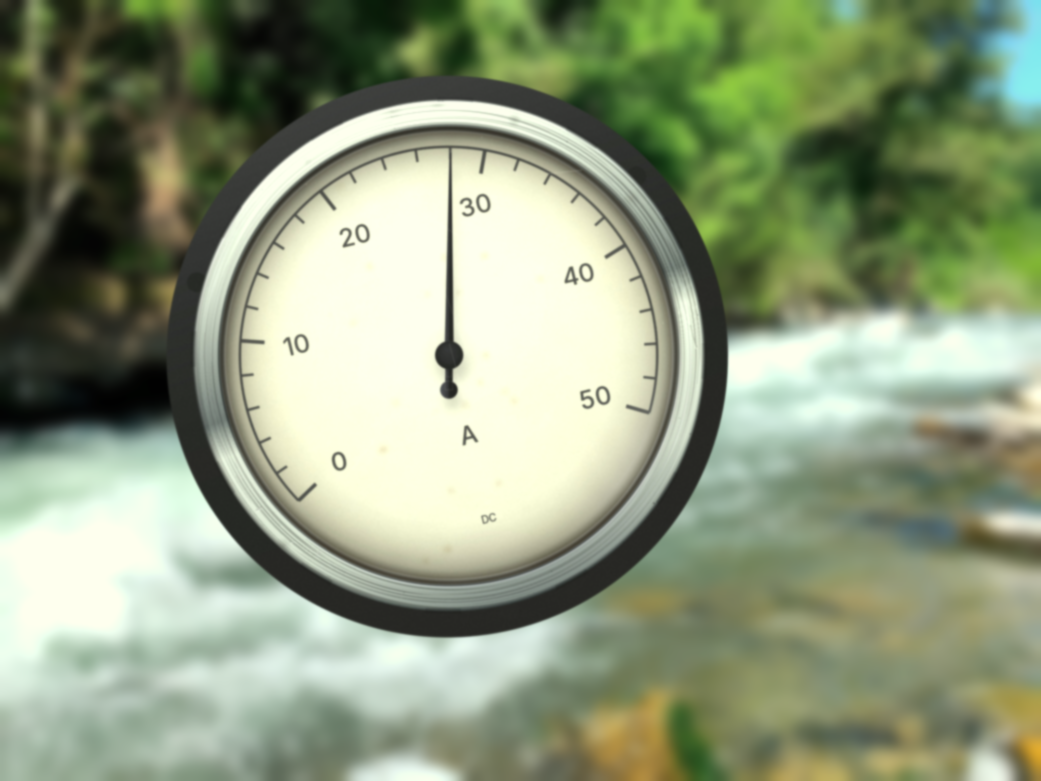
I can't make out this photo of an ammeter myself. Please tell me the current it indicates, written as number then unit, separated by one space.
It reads 28 A
